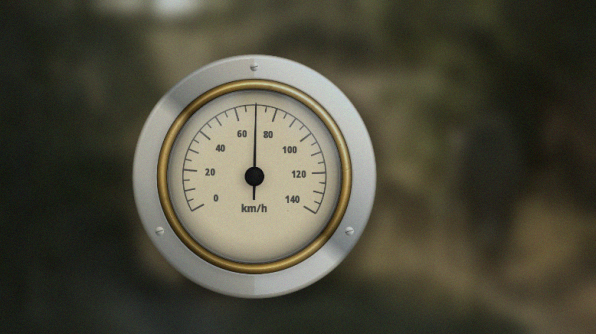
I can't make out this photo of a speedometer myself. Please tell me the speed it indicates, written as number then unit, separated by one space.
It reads 70 km/h
